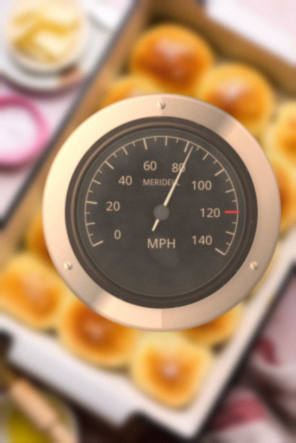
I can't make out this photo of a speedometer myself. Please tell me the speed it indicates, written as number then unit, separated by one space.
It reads 82.5 mph
